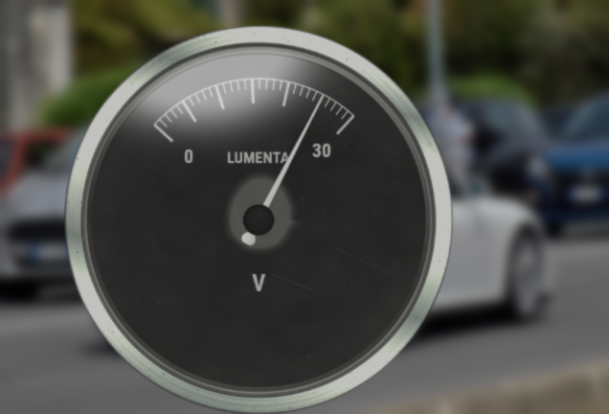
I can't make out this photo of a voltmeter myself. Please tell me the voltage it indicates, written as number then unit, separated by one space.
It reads 25 V
